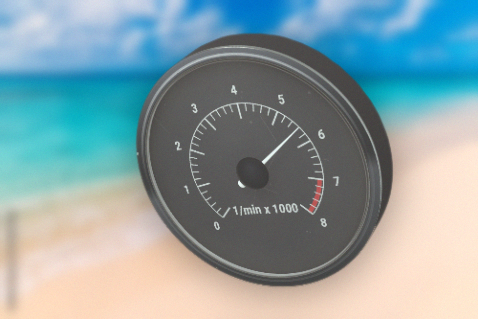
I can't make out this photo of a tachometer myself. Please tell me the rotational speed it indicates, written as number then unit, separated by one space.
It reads 5600 rpm
